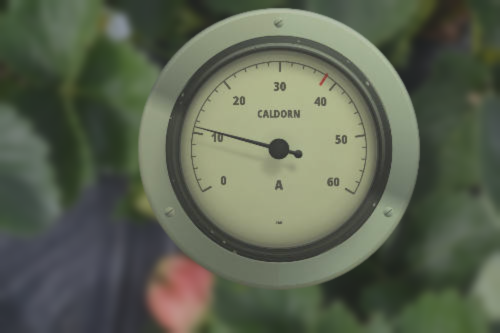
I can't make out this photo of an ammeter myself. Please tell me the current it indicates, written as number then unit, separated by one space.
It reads 11 A
